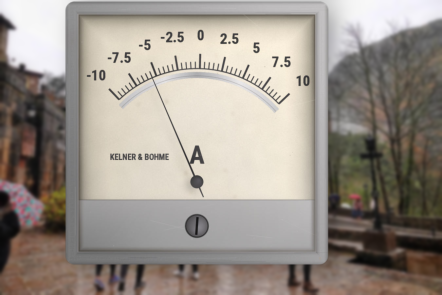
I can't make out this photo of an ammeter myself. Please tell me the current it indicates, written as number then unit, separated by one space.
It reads -5.5 A
